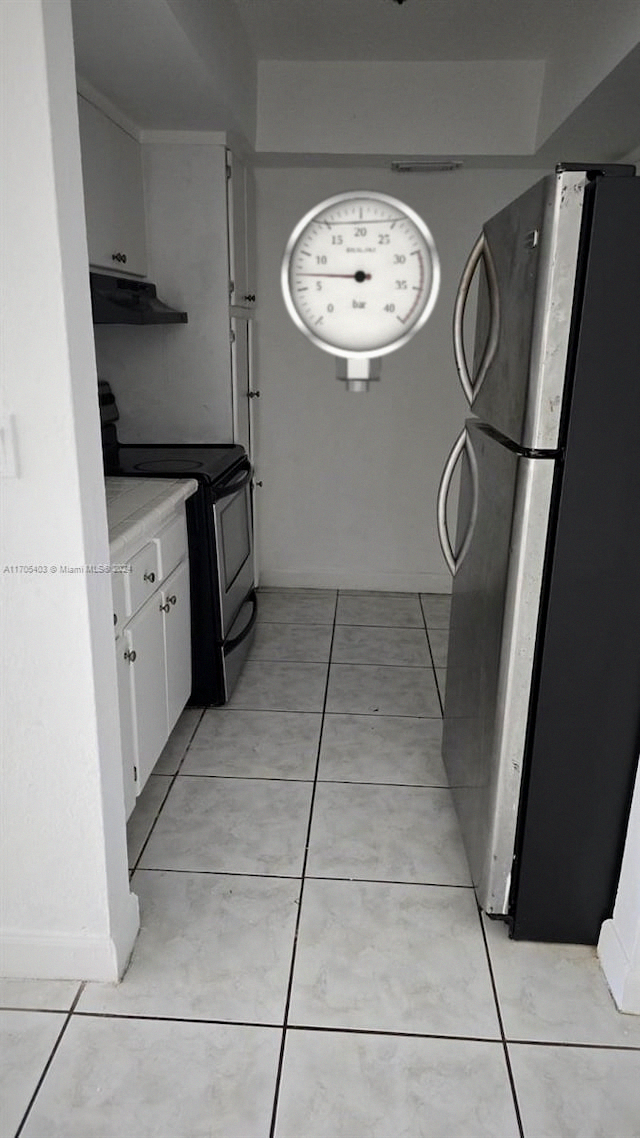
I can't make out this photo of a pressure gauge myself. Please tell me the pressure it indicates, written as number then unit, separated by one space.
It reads 7 bar
